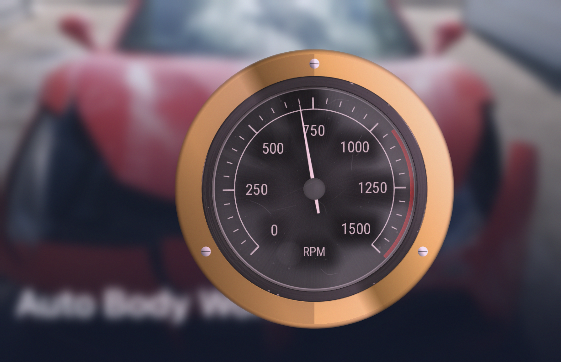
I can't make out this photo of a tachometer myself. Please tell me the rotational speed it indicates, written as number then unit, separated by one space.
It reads 700 rpm
